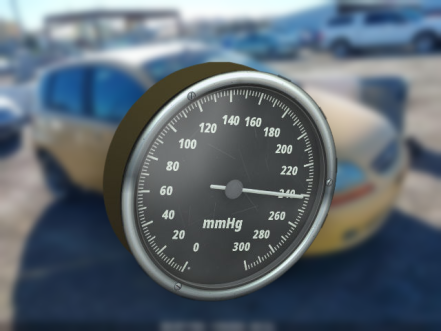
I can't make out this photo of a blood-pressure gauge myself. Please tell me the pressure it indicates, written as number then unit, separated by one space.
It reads 240 mmHg
